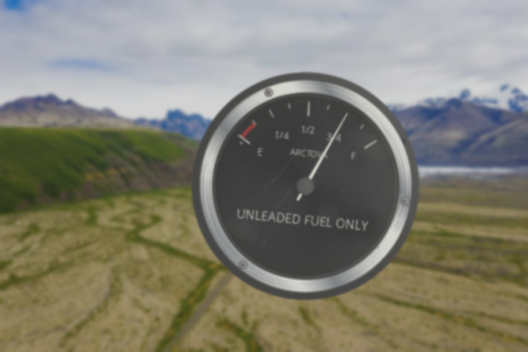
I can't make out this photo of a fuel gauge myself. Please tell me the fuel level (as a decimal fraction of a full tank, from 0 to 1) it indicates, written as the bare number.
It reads 0.75
